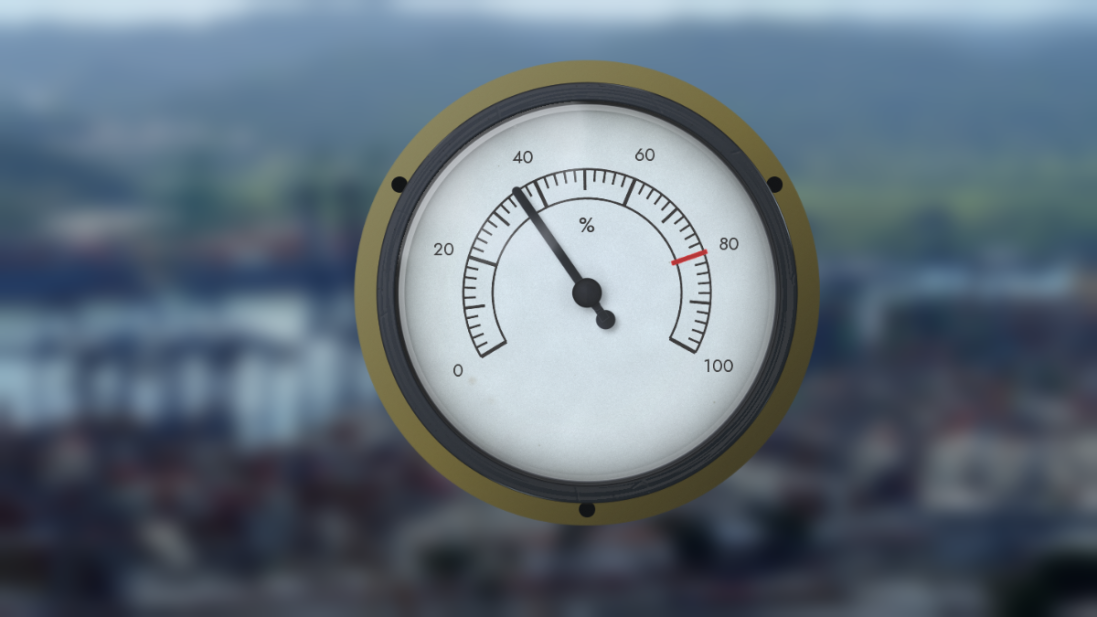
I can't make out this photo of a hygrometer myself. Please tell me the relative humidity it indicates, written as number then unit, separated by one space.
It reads 36 %
